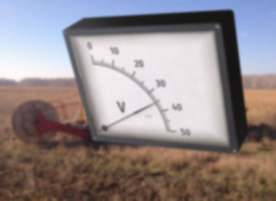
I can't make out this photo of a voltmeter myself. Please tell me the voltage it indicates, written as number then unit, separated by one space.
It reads 35 V
